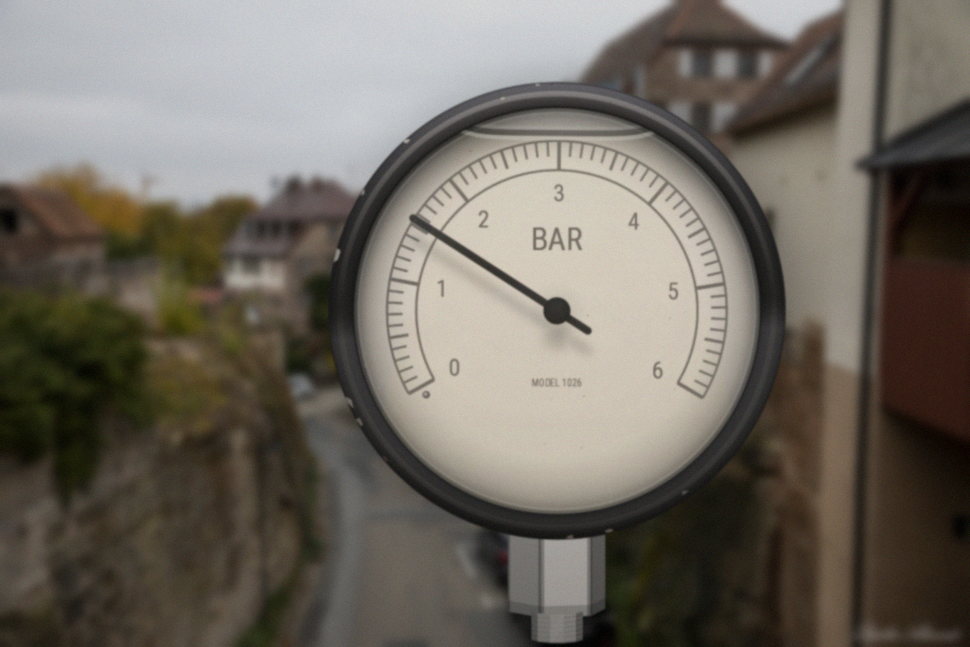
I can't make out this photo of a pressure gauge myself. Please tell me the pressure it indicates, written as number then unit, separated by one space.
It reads 1.55 bar
